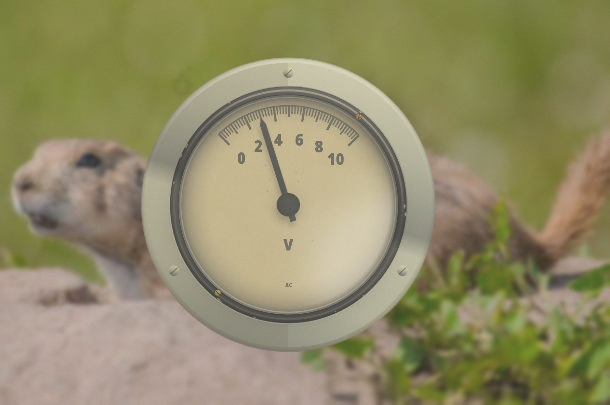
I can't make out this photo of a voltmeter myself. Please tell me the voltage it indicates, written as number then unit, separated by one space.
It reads 3 V
